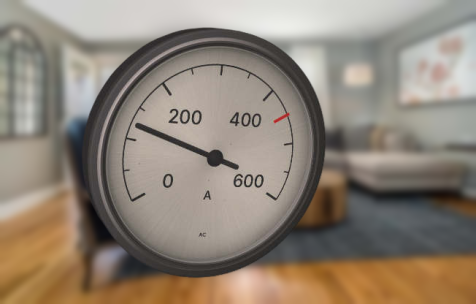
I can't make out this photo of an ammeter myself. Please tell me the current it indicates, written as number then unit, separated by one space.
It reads 125 A
